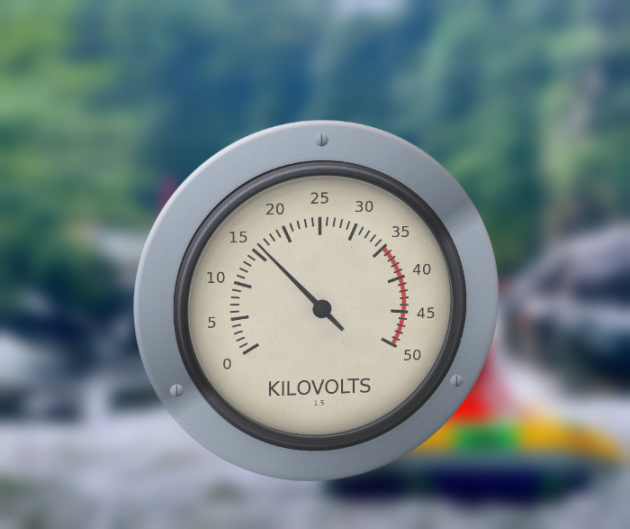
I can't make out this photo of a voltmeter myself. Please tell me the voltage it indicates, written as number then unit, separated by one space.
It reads 16 kV
